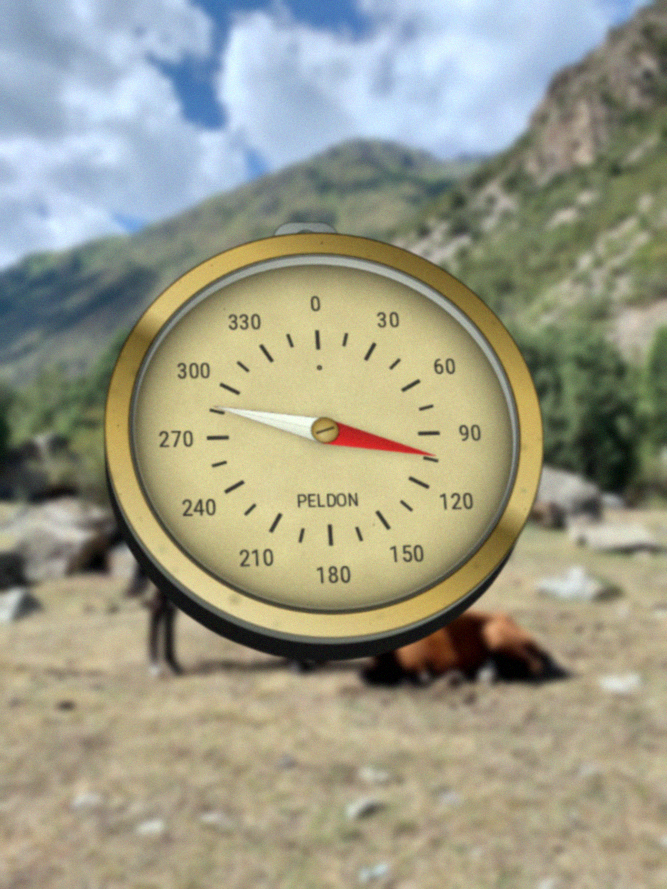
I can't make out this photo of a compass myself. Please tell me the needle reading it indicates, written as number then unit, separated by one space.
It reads 105 °
